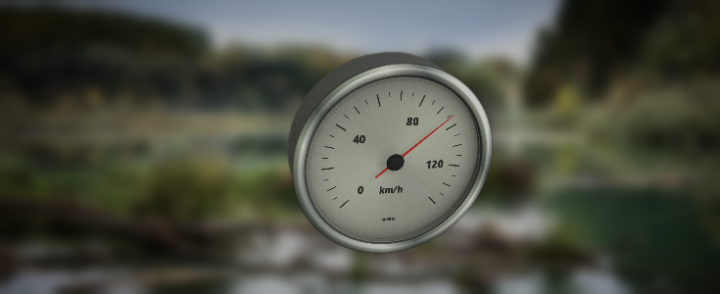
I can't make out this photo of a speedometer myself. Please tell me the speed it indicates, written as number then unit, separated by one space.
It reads 95 km/h
